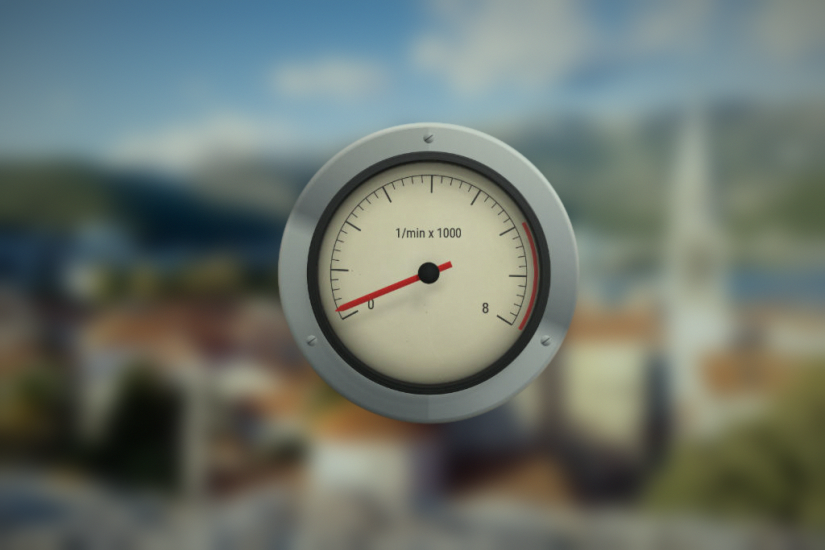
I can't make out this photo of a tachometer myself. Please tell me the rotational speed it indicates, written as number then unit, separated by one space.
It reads 200 rpm
